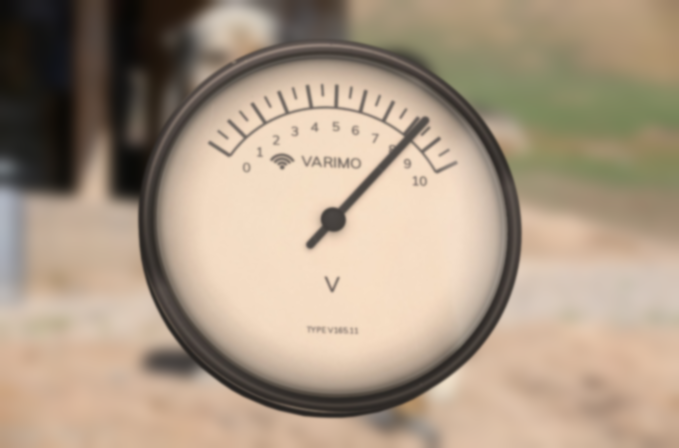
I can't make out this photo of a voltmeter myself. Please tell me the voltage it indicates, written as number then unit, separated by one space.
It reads 8.25 V
